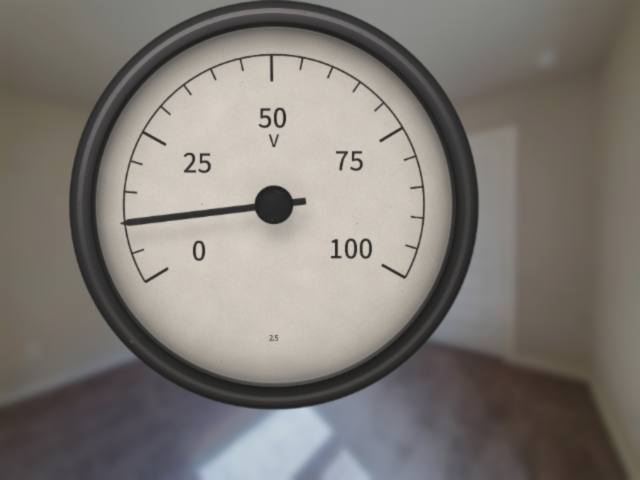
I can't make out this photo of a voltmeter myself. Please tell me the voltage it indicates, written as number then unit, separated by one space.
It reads 10 V
